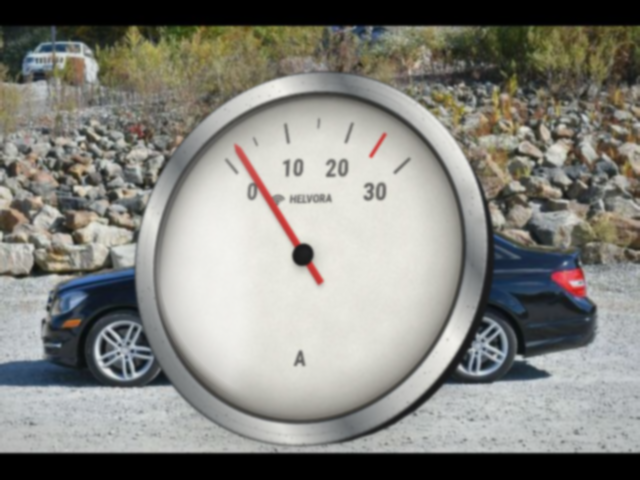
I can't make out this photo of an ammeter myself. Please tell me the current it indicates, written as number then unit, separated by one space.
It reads 2.5 A
